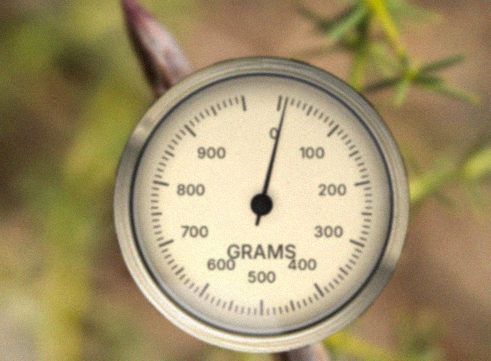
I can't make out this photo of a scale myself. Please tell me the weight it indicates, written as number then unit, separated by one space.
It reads 10 g
